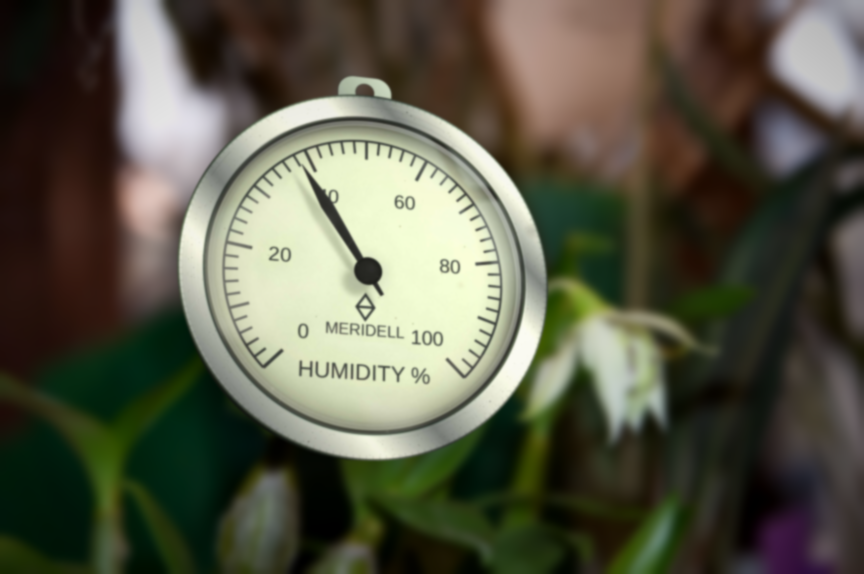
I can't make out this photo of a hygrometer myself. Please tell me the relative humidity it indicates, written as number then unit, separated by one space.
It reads 38 %
